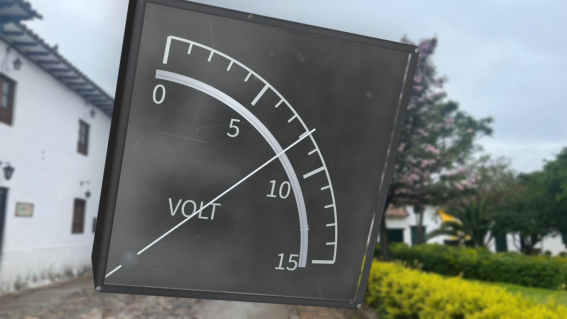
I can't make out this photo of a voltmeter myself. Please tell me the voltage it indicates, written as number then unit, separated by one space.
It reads 8 V
